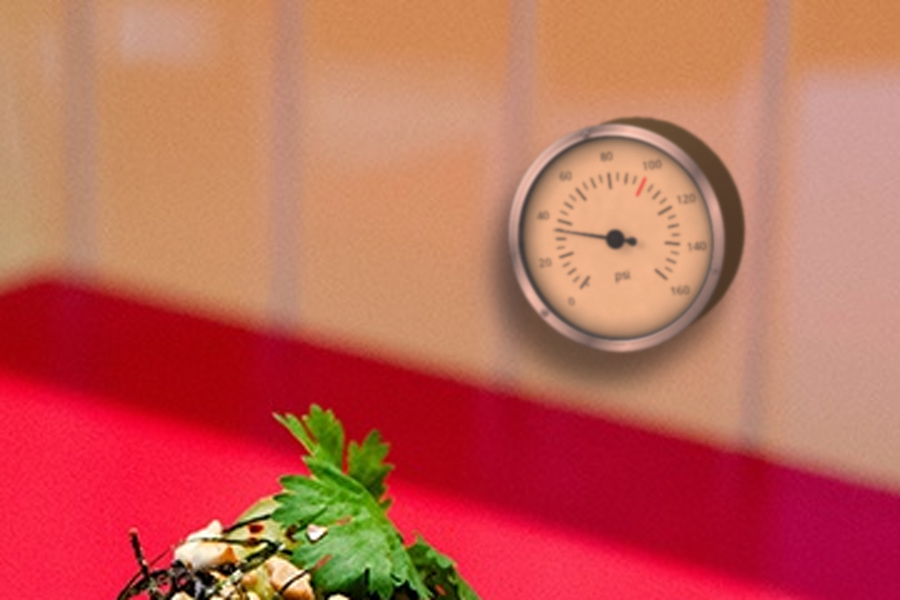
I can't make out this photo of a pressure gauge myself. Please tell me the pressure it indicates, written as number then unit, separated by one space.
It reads 35 psi
